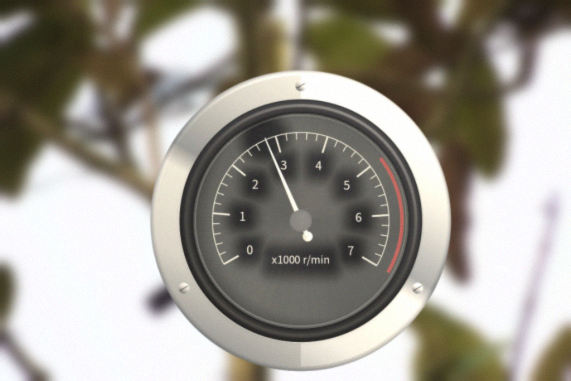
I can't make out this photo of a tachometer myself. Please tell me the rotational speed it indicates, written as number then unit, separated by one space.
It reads 2800 rpm
